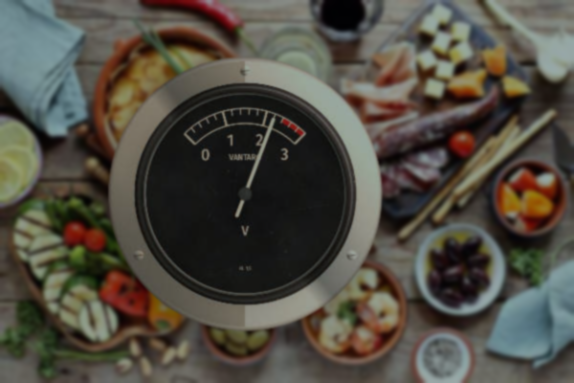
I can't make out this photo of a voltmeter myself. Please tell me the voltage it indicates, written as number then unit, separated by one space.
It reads 2.2 V
